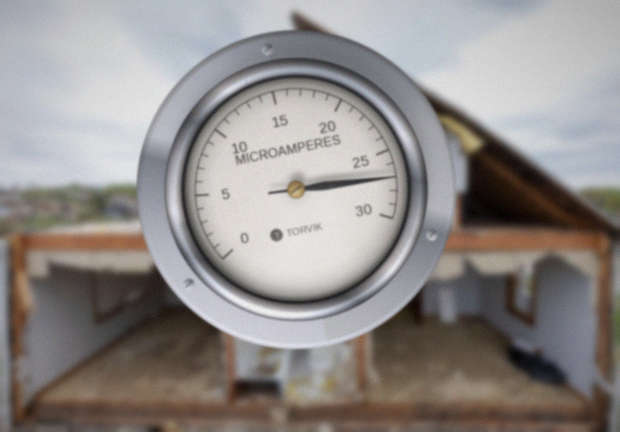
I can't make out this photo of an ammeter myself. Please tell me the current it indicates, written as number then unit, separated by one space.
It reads 27 µA
